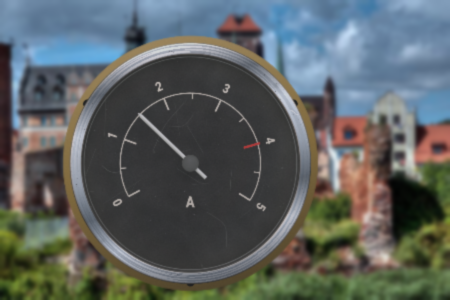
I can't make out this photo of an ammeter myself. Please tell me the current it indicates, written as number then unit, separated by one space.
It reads 1.5 A
